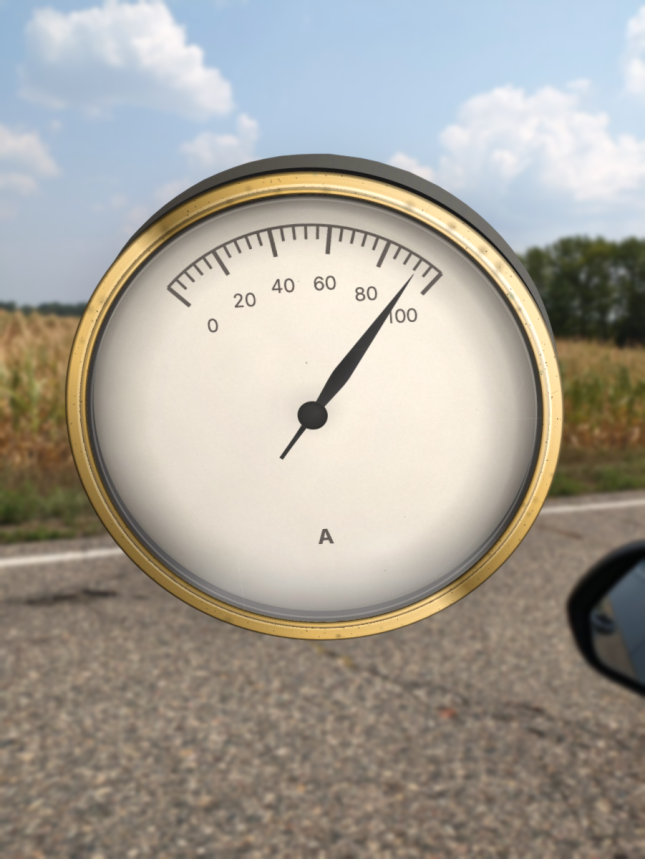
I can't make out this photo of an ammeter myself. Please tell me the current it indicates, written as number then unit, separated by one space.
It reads 92 A
